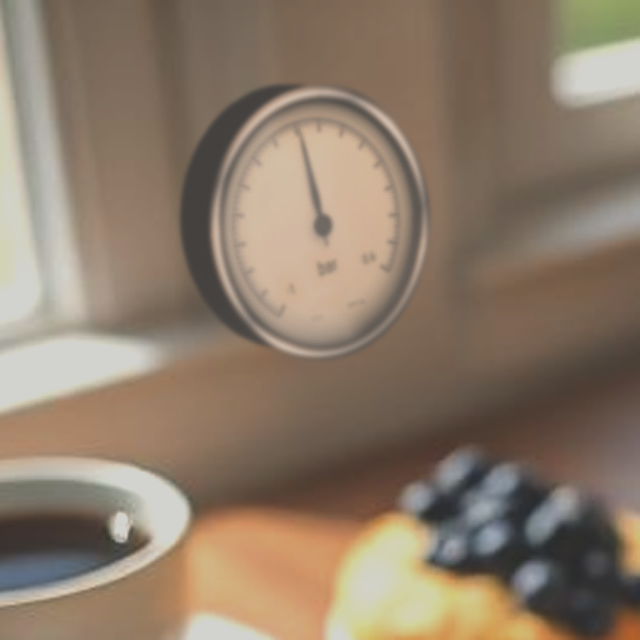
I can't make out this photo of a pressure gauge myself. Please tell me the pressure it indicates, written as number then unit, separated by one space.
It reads -0.2 bar
